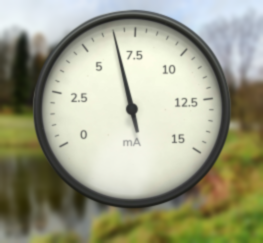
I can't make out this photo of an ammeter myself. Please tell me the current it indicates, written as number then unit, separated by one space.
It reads 6.5 mA
